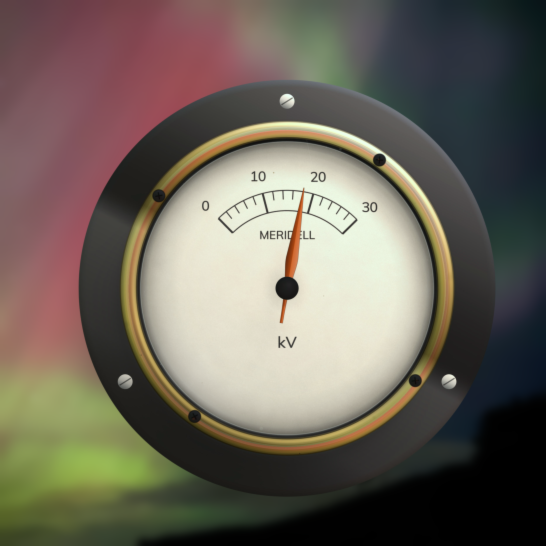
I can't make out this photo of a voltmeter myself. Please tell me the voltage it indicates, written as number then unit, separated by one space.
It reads 18 kV
